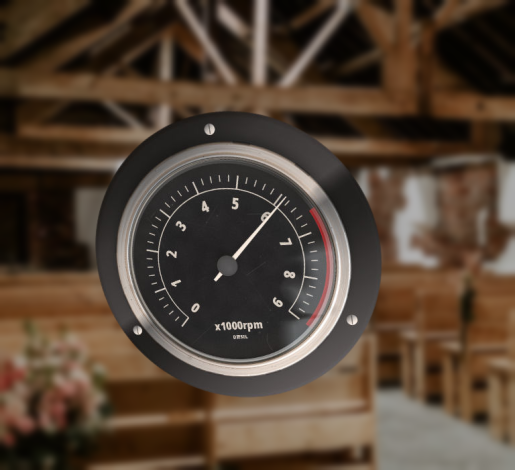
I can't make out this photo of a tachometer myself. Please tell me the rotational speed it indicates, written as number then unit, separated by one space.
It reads 6100 rpm
